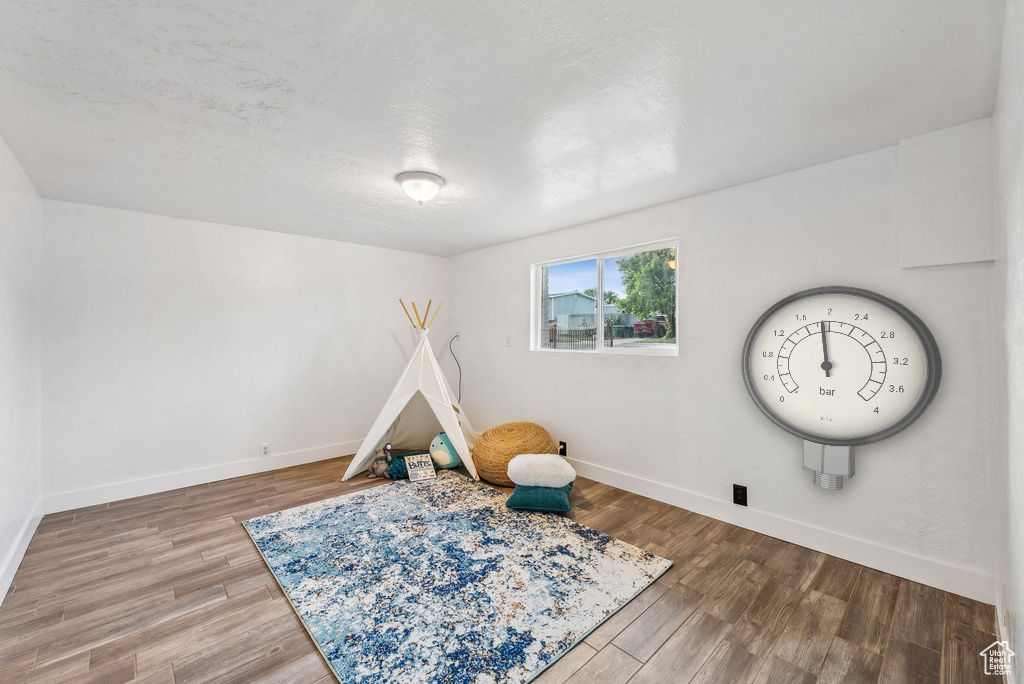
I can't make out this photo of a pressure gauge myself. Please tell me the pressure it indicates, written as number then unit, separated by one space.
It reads 1.9 bar
